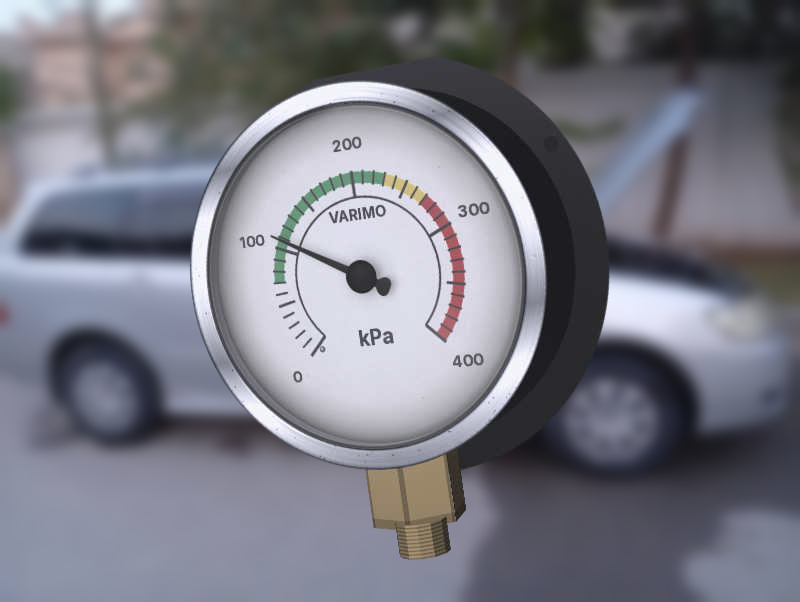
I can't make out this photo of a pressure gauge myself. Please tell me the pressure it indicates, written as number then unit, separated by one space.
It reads 110 kPa
